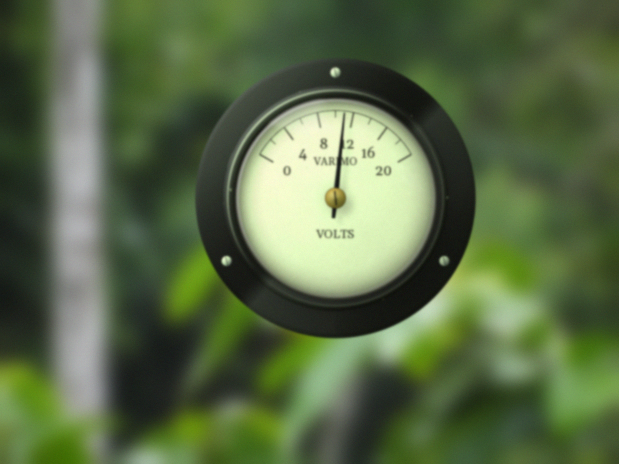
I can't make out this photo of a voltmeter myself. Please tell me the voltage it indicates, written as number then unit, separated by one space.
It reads 11 V
